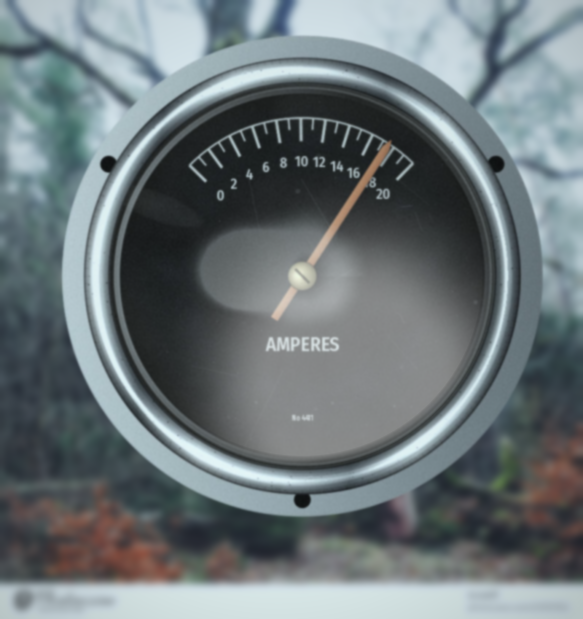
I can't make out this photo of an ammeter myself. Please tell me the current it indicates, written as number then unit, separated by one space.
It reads 17.5 A
